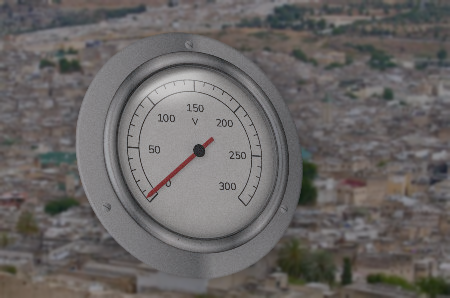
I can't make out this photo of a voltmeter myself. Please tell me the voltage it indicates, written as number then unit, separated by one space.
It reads 5 V
